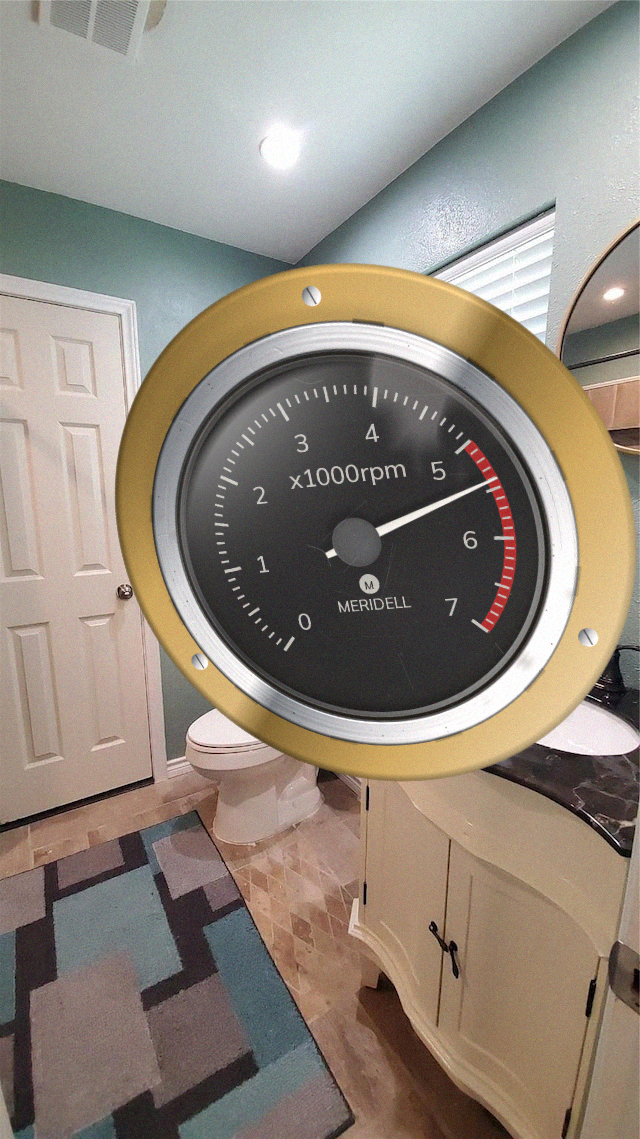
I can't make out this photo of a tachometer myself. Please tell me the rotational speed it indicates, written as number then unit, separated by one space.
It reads 5400 rpm
